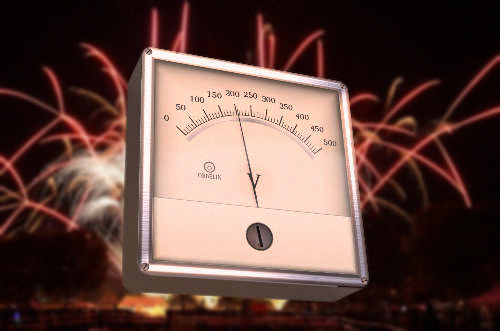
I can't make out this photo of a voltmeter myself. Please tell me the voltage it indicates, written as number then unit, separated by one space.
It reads 200 V
